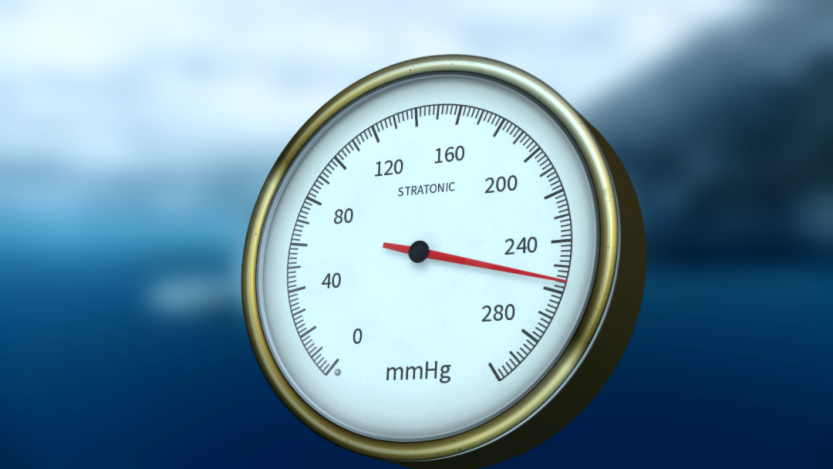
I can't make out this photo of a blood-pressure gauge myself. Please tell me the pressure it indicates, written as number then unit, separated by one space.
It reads 256 mmHg
